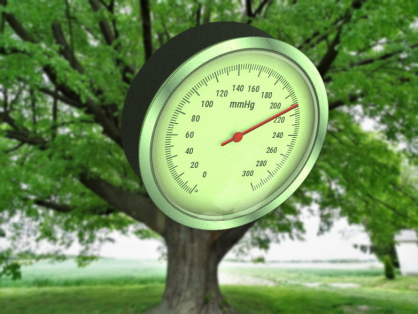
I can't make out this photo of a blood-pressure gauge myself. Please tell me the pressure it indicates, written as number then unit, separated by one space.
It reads 210 mmHg
